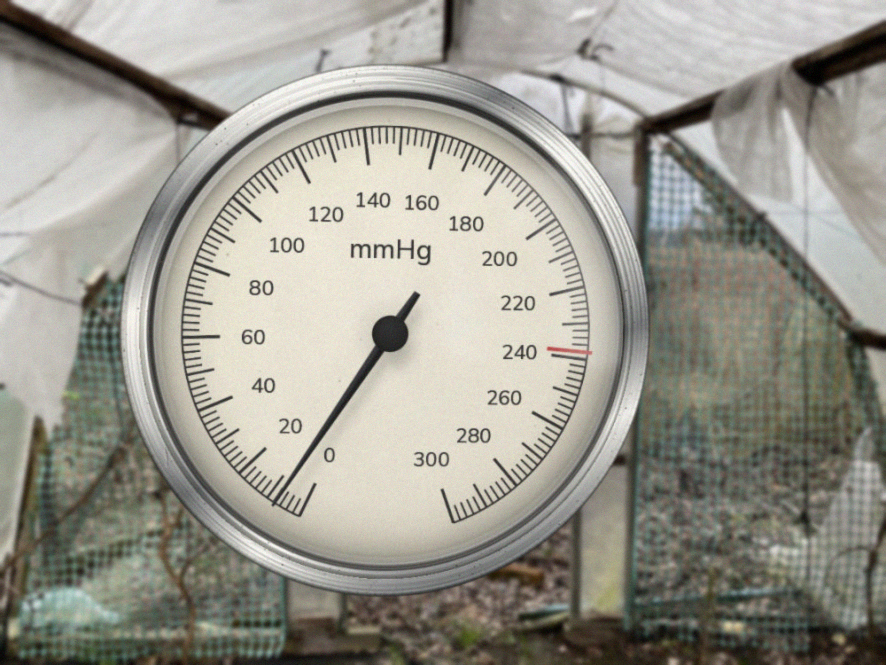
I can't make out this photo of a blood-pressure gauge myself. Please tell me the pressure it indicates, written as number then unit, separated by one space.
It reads 8 mmHg
